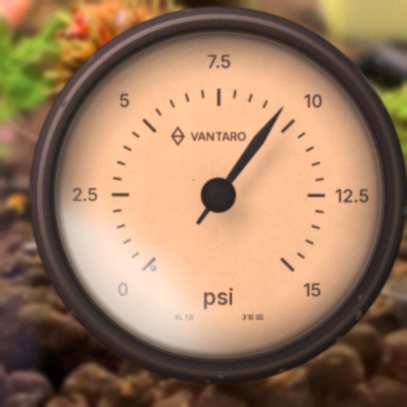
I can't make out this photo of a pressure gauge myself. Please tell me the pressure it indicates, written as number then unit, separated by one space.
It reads 9.5 psi
